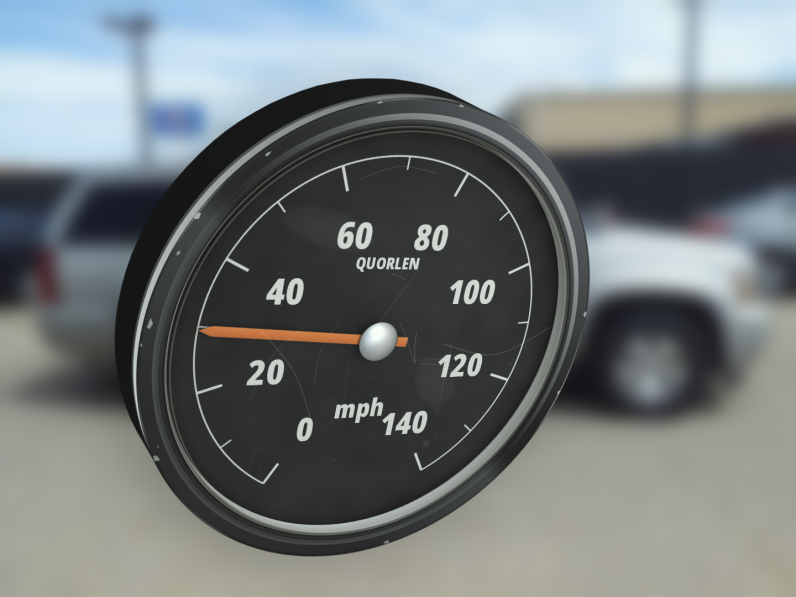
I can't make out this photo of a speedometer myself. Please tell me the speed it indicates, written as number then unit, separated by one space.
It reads 30 mph
